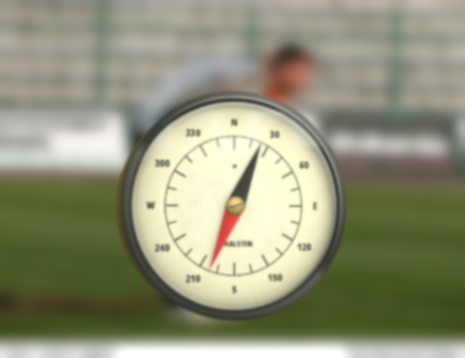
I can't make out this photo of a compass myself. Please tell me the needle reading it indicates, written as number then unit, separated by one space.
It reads 202.5 °
